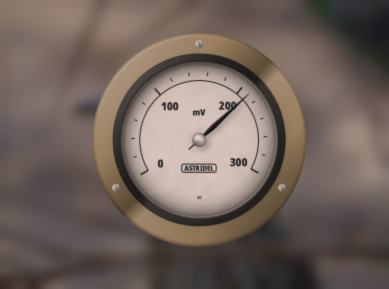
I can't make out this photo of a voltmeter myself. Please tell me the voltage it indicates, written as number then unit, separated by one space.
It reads 210 mV
